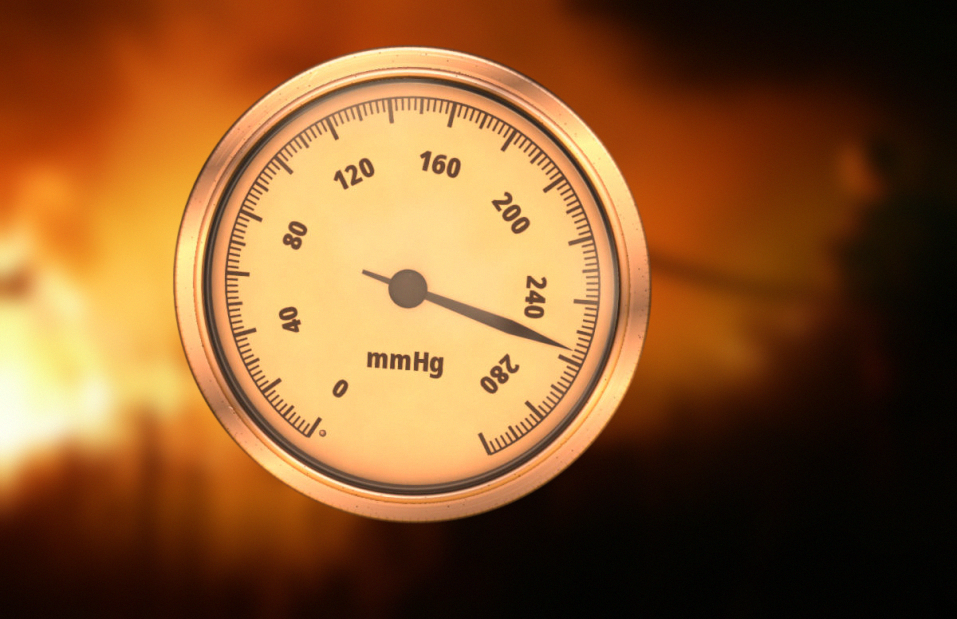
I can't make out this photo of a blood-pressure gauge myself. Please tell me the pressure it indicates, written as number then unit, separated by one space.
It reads 256 mmHg
